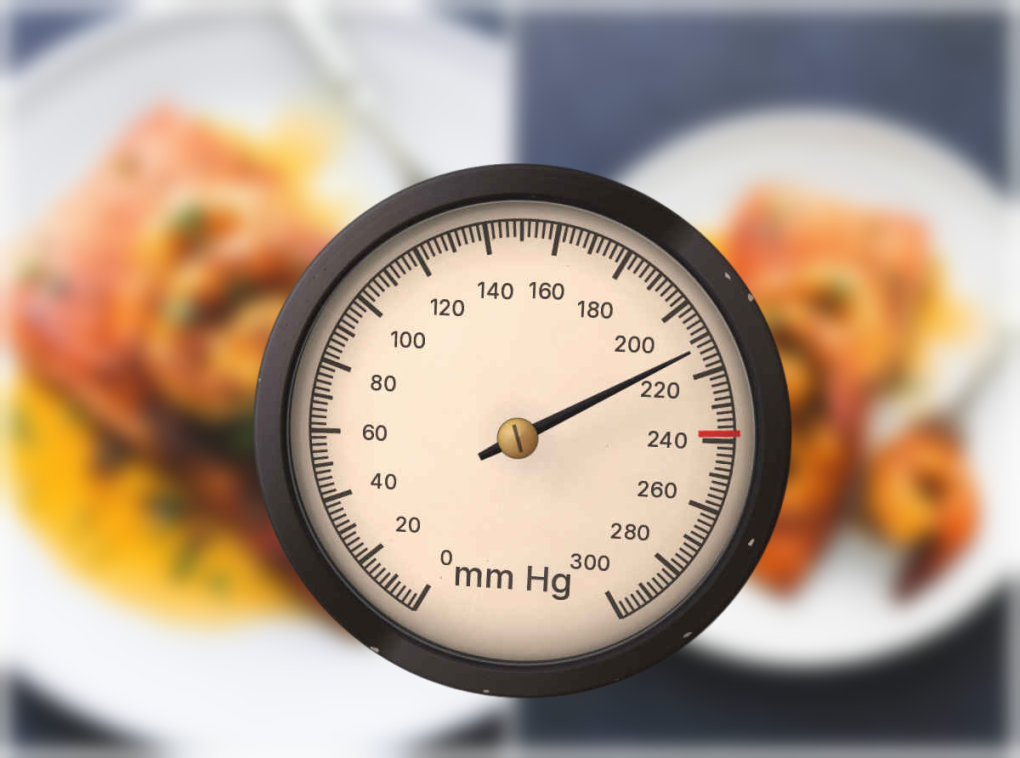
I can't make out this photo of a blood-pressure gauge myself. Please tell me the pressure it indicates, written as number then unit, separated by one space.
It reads 212 mmHg
